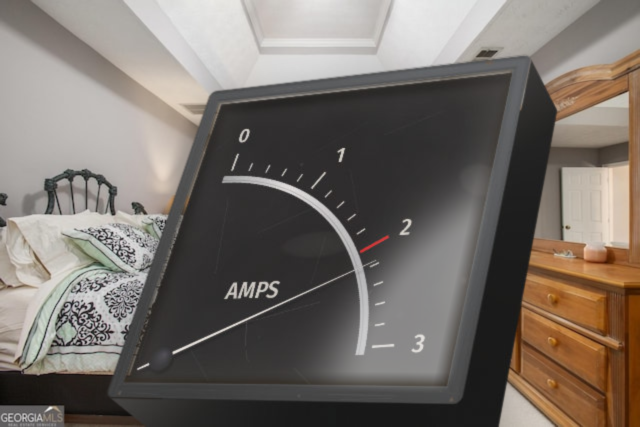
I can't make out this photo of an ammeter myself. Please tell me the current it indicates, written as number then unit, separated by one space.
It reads 2.2 A
